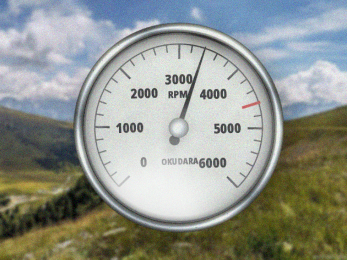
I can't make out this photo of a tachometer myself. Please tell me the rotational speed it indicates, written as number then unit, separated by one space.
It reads 3400 rpm
